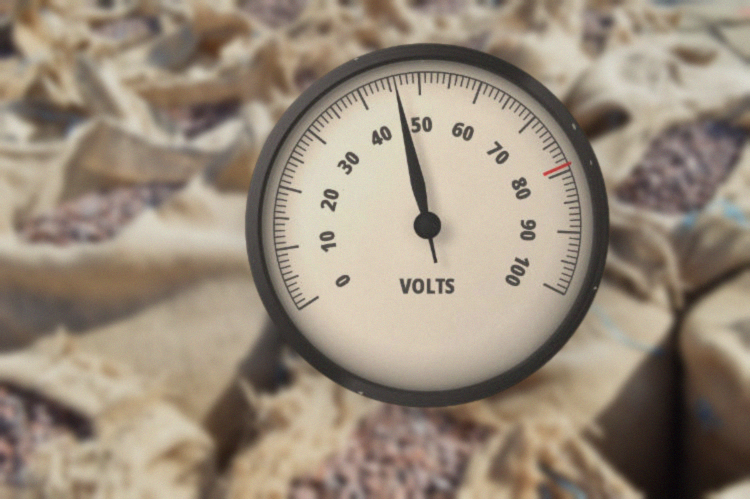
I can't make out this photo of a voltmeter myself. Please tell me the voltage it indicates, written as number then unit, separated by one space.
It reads 46 V
